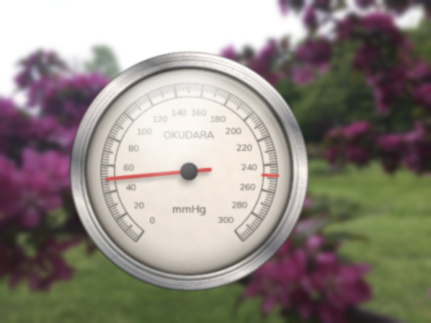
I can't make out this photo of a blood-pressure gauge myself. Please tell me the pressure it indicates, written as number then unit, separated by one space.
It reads 50 mmHg
